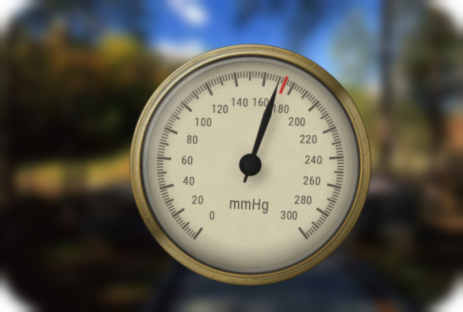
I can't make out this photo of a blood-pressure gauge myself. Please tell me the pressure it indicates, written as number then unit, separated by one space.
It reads 170 mmHg
